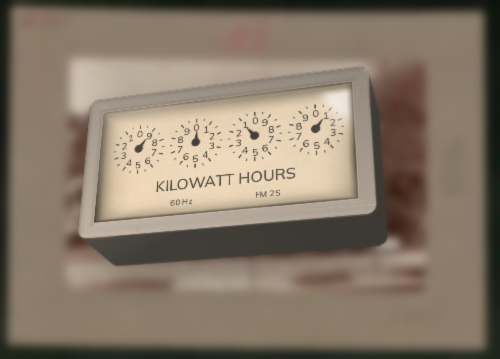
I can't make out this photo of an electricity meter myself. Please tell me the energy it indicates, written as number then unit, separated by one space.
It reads 9011 kWh
